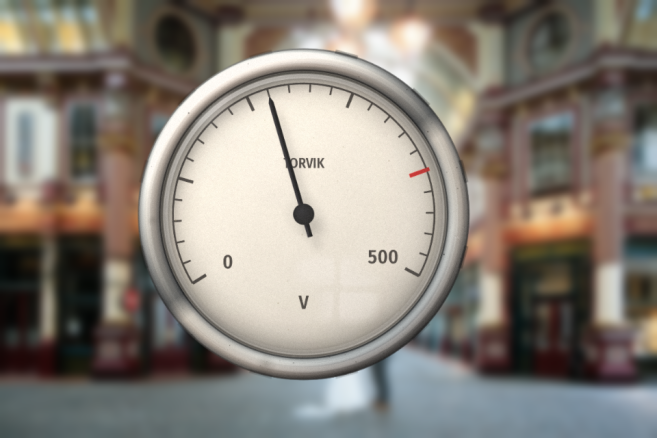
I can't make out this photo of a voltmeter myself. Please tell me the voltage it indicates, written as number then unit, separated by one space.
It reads 220 V
